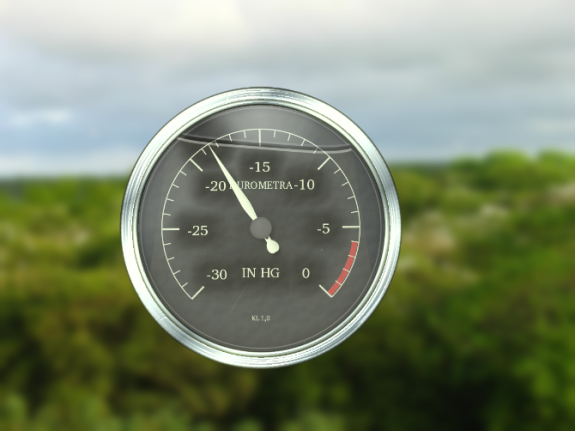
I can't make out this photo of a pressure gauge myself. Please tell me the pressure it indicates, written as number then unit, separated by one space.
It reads -18.5 inHg
